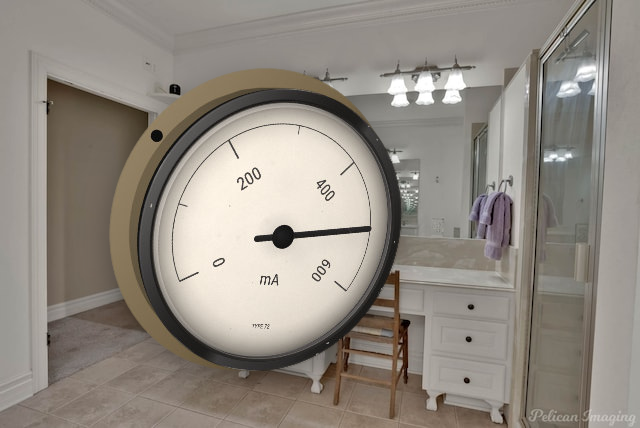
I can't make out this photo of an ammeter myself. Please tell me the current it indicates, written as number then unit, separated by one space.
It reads 500 mA
